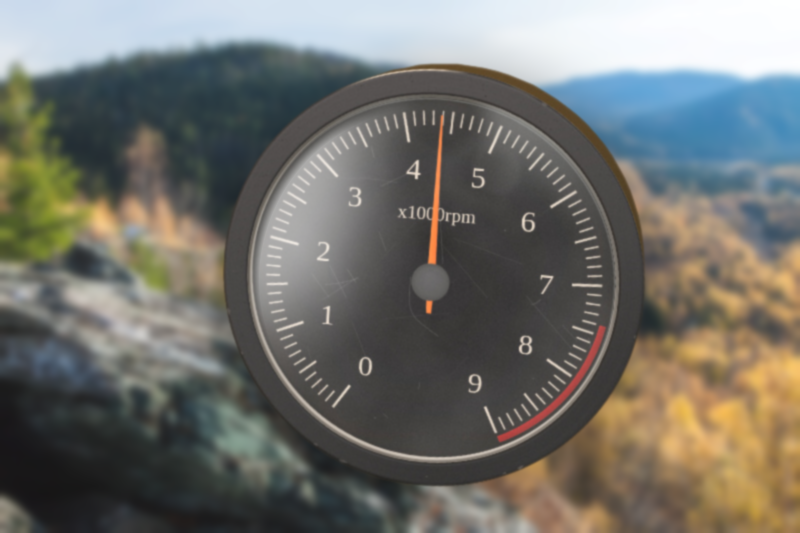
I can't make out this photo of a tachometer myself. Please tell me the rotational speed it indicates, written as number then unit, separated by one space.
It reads 4400 rpm
